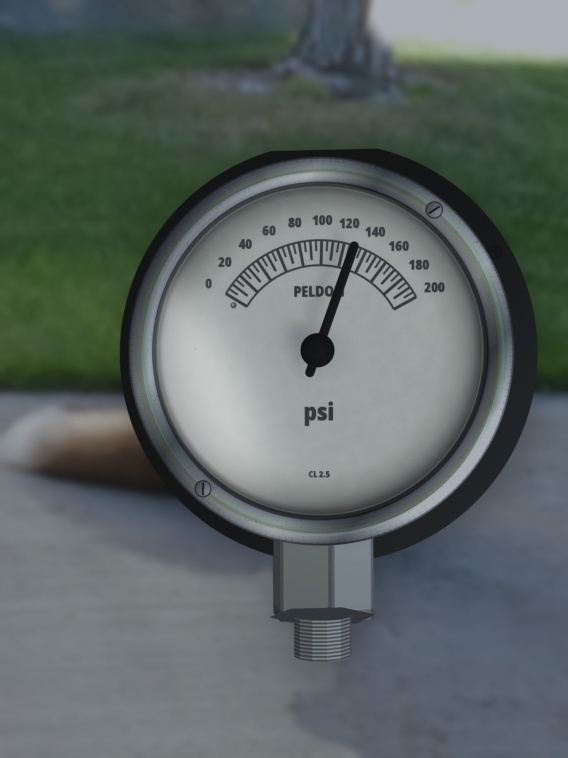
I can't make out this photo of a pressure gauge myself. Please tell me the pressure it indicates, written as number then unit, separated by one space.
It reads 130 psi
